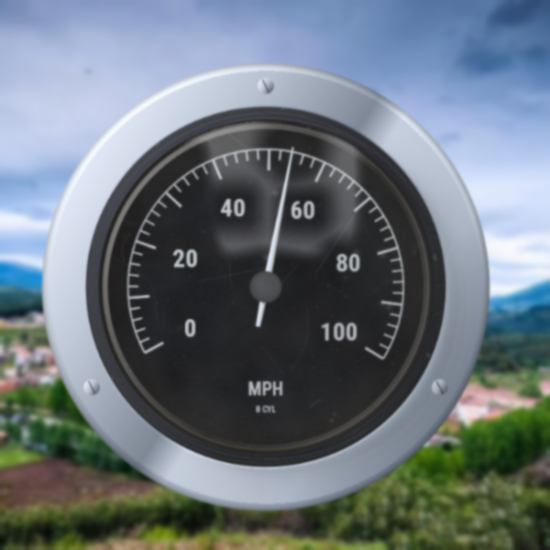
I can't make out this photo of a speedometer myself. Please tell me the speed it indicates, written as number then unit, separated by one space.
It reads 54 mph
